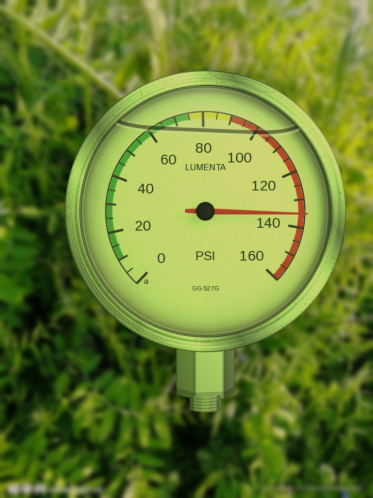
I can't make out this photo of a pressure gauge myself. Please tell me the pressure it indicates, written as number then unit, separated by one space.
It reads 135 psi
